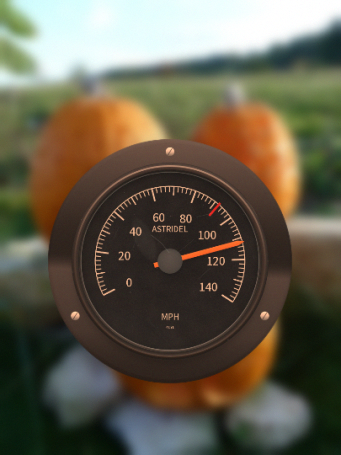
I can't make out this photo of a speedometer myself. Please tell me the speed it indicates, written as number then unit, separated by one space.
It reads 112 mph
